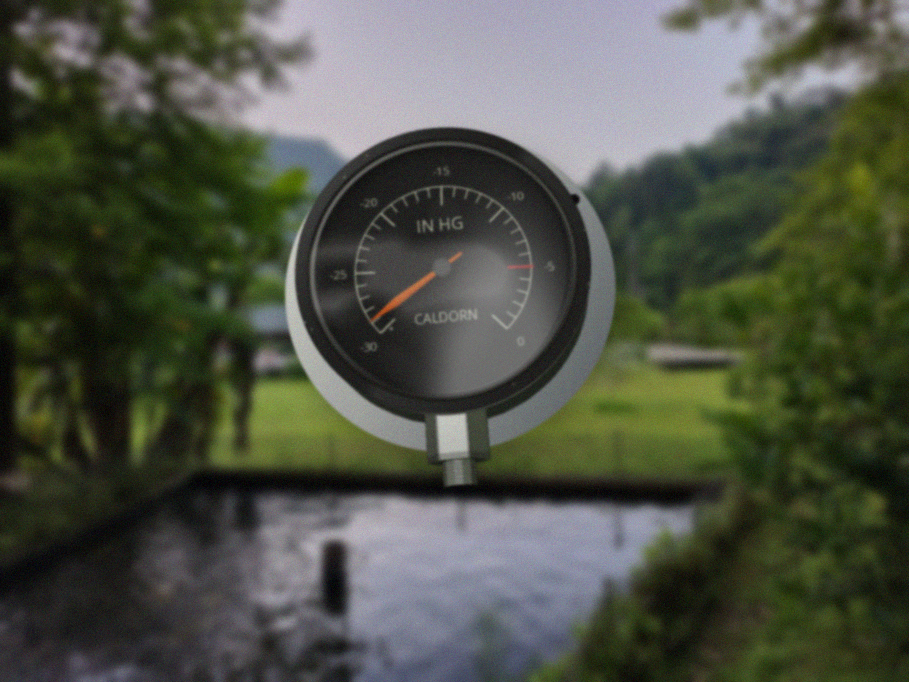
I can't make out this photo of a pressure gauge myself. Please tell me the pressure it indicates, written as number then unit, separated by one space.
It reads -29 inHg
